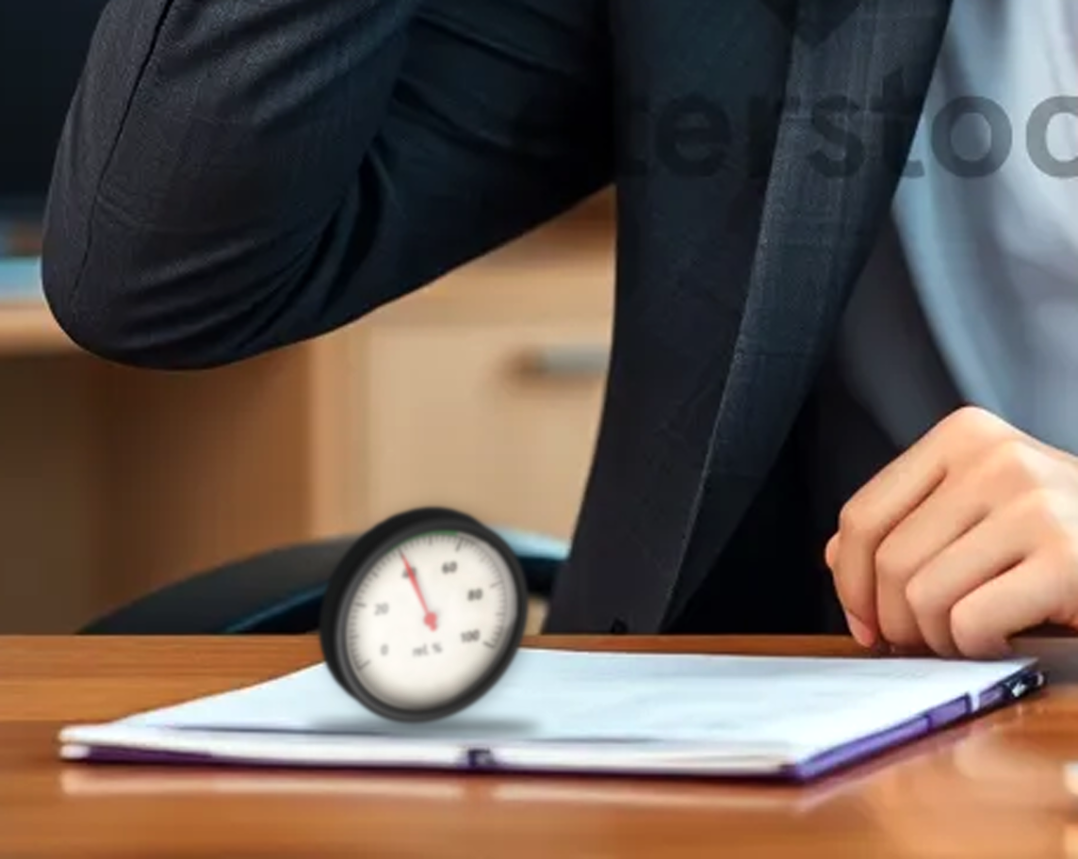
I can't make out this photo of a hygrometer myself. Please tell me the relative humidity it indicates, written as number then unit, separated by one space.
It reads 40 %
